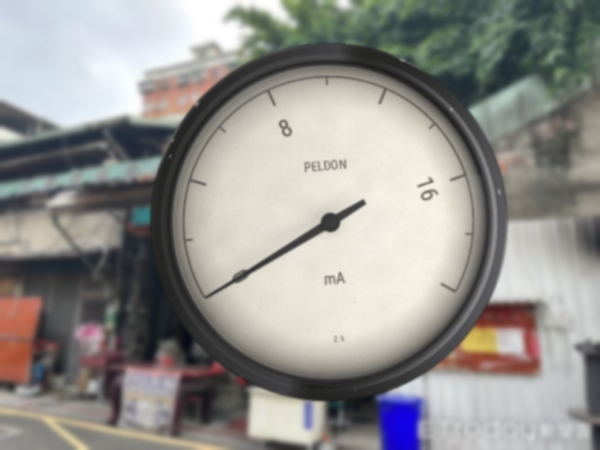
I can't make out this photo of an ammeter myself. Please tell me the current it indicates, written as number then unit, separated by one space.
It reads 0 mA
